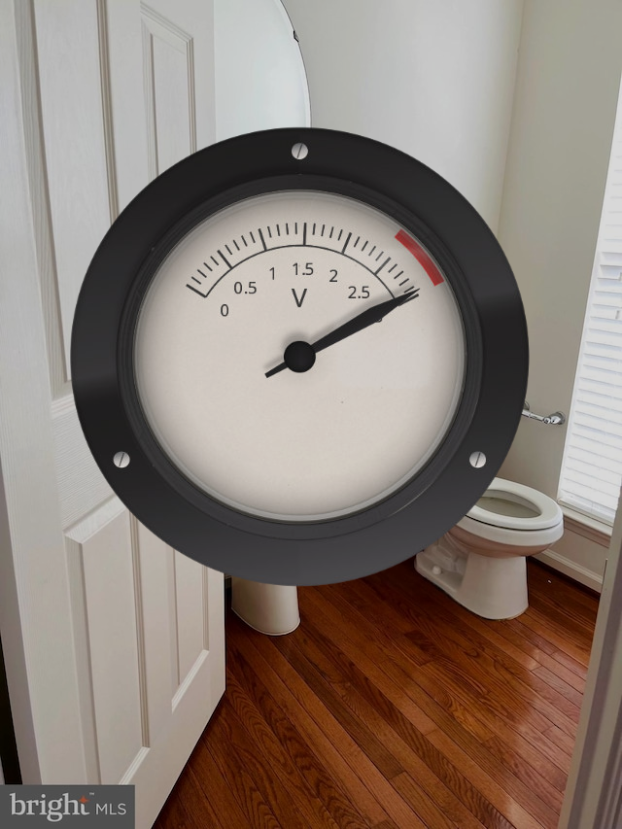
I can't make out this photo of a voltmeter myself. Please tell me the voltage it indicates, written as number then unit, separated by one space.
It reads 2.95 V
